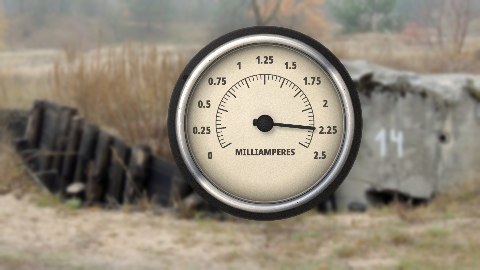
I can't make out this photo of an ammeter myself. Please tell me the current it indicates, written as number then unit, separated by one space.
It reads 2.25 mA
